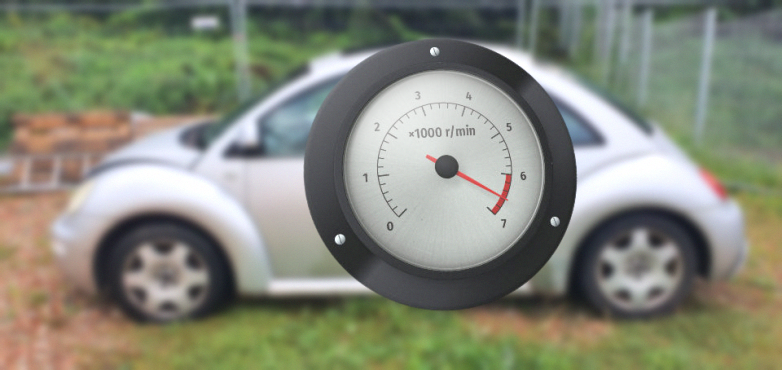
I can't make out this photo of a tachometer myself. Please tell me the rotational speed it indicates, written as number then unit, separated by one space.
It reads 6600 rpm
